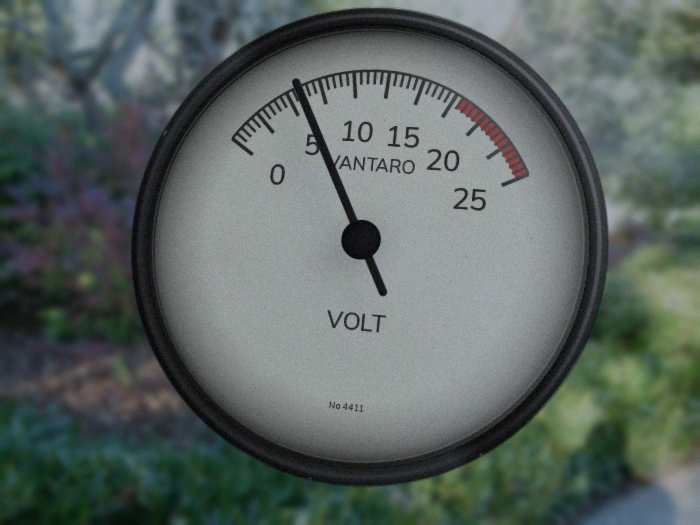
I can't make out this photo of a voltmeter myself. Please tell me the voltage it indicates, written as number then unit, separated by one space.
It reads 6 V
